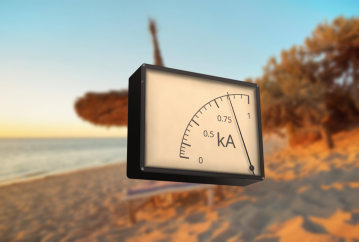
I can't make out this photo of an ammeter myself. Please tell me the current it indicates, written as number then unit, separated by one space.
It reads 0.85 kA
